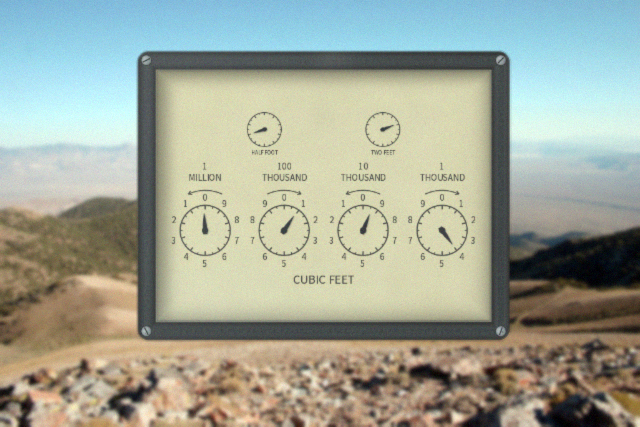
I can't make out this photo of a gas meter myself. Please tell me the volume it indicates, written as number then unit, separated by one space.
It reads 9400 ft³
